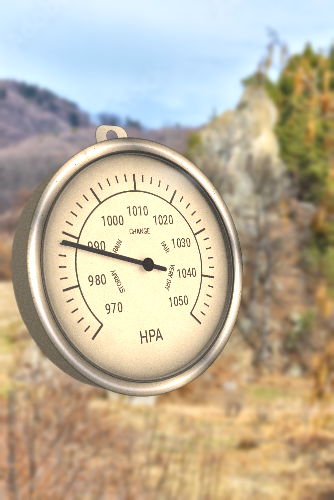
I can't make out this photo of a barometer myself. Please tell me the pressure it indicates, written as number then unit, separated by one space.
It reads 988 hPa
